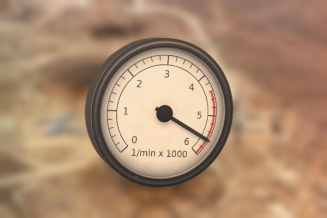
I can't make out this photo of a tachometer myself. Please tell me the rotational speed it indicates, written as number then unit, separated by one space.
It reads 5600 rpm
